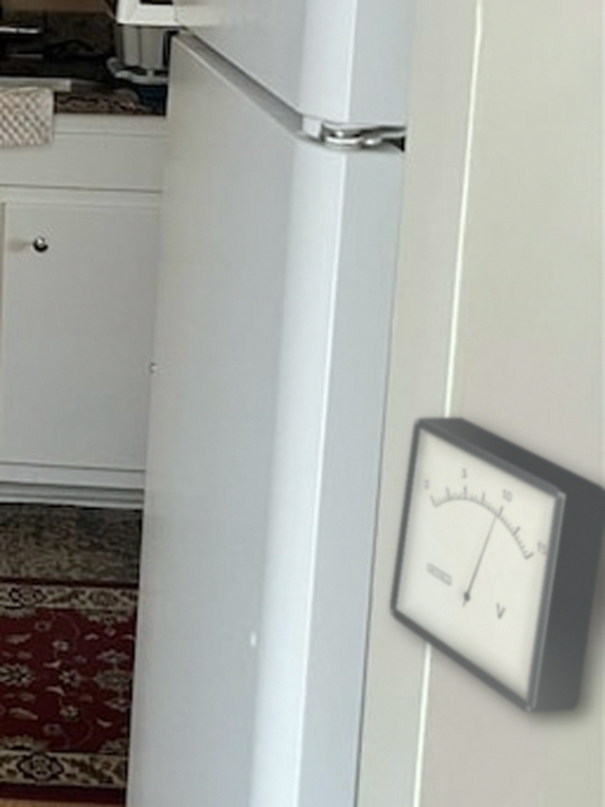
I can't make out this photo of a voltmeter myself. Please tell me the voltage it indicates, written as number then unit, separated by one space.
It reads 10 V
